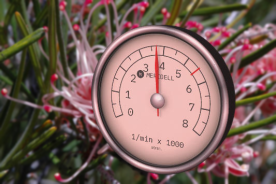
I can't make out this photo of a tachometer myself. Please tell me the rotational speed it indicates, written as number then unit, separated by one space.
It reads 3750 rpm
